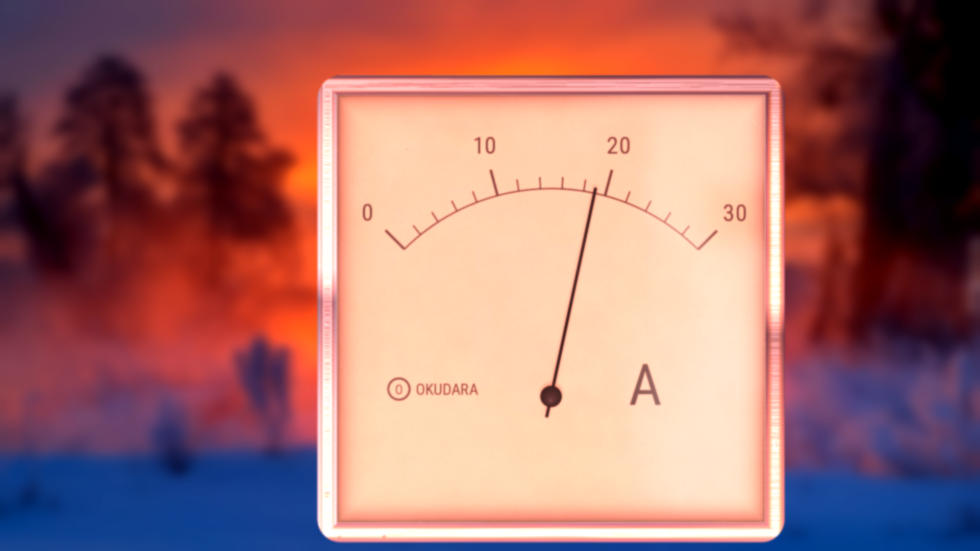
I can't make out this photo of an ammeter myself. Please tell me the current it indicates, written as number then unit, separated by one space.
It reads 19 A
